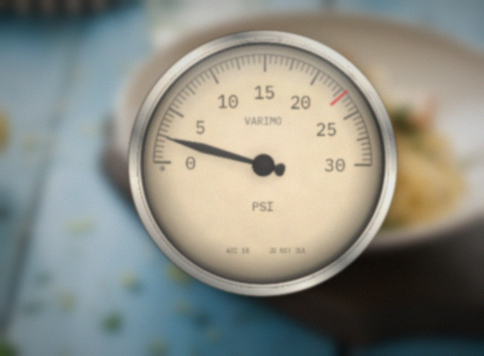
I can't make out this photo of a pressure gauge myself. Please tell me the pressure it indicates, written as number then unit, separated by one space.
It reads 2.5 psi
